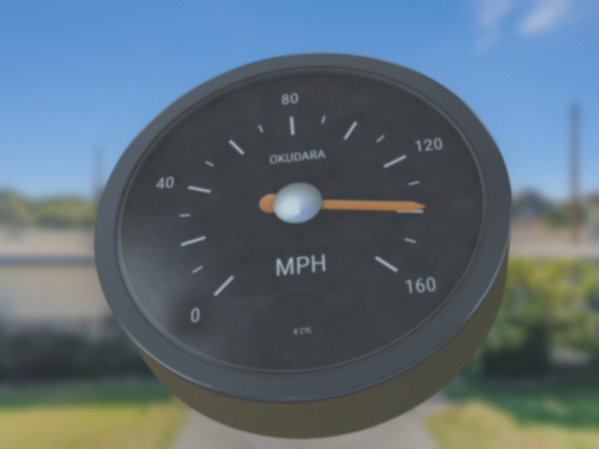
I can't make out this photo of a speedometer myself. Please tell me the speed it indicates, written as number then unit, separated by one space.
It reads 140 mph
